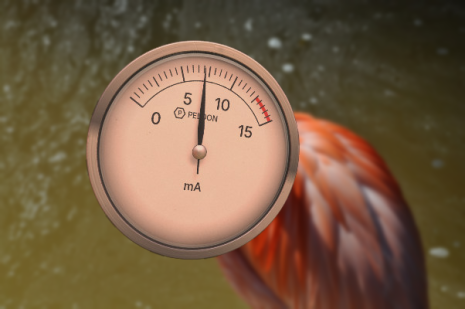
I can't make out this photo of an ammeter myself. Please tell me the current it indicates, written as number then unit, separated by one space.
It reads 7 mA
